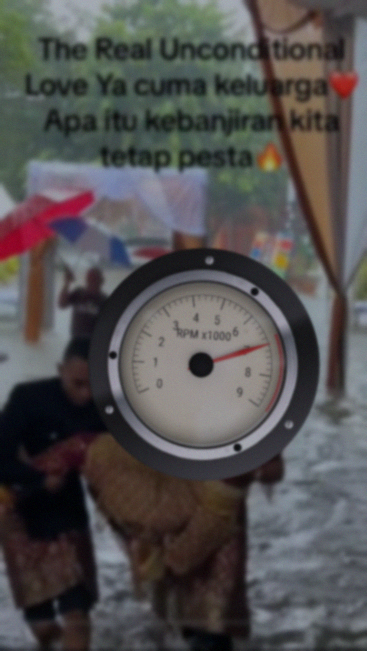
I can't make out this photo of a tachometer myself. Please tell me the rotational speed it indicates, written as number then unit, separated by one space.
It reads 7000 rpm
